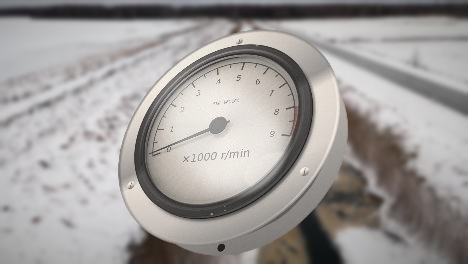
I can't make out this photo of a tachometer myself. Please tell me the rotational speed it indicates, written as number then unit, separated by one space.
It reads 0 rpm
